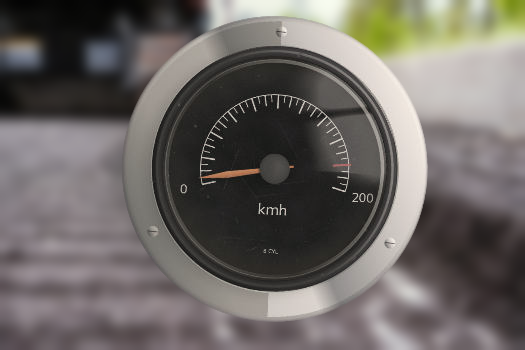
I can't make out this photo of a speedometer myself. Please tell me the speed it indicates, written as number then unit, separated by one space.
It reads 5 km/h
